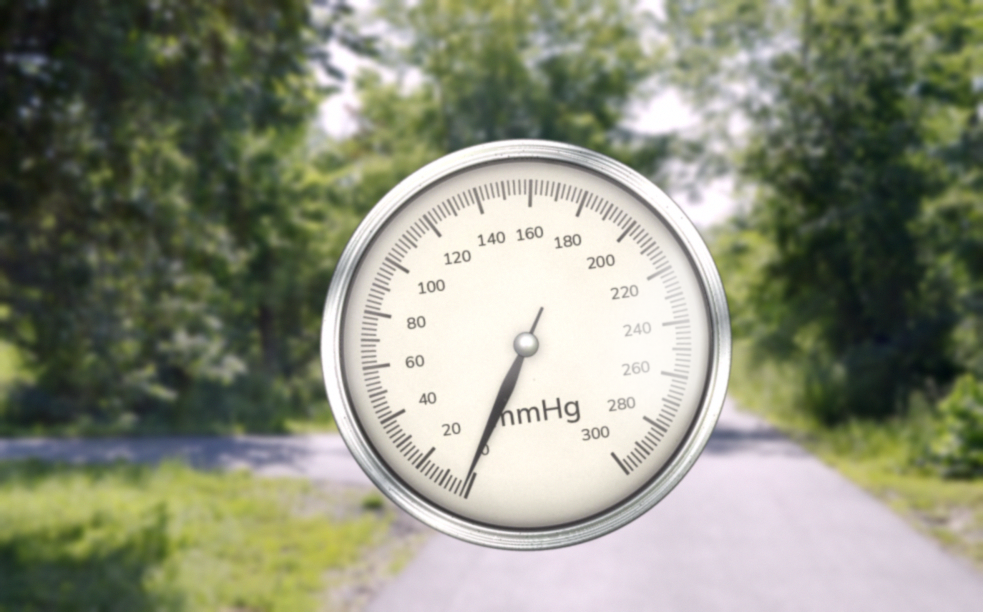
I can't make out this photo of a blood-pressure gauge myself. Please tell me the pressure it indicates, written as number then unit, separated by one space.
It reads 2 mmHg
